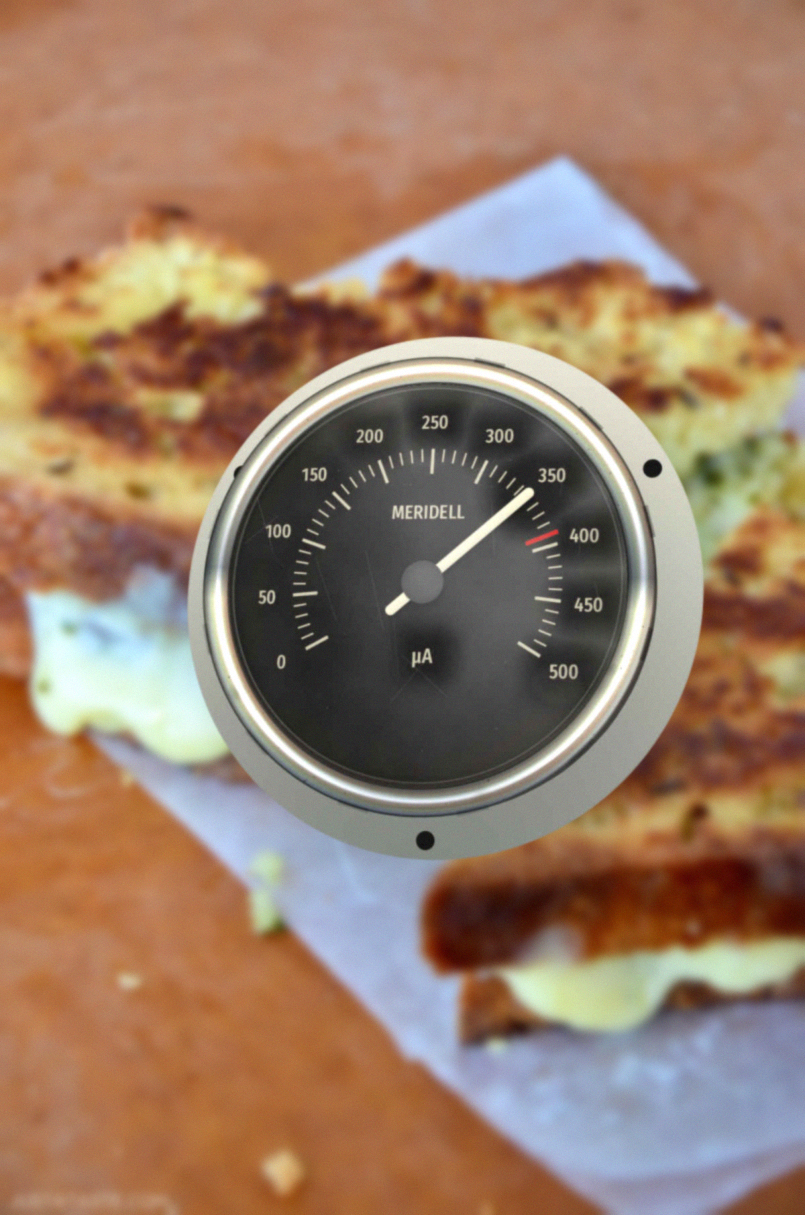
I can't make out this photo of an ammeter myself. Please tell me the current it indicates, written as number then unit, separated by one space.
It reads 350 µA
